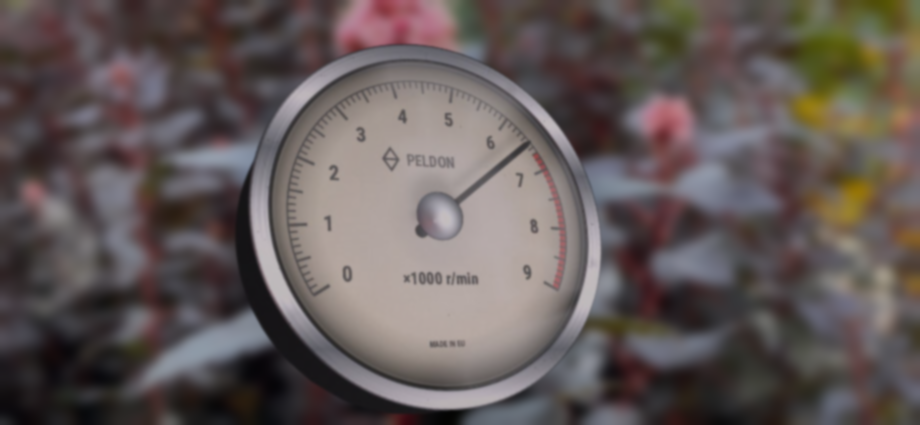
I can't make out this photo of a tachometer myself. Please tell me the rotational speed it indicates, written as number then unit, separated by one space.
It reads 6500 rpm
